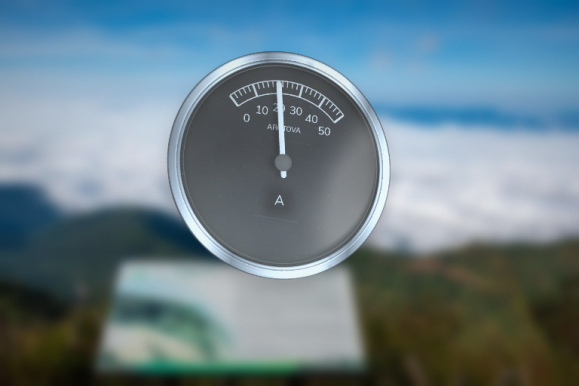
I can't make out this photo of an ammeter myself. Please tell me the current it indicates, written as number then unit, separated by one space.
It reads 20 A
